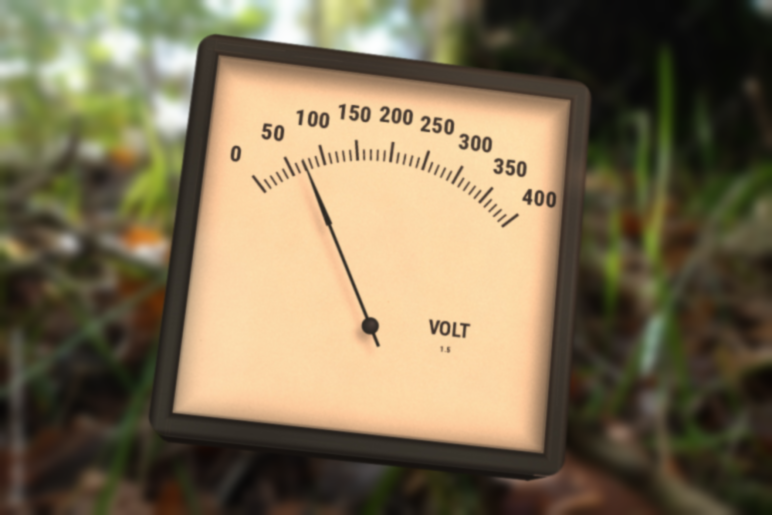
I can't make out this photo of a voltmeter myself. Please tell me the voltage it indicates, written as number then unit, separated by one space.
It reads 70 V
